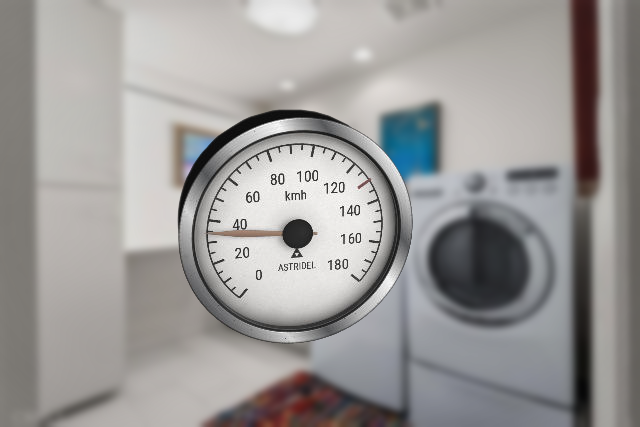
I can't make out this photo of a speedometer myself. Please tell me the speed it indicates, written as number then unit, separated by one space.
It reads 35 km/h
